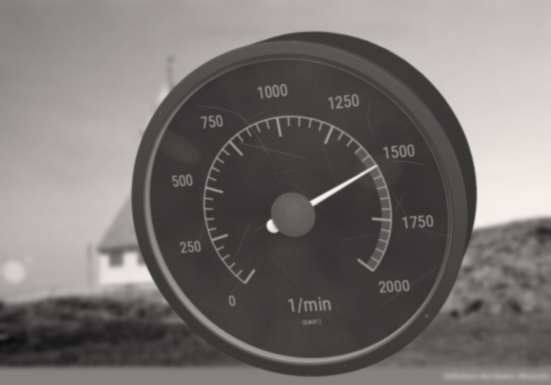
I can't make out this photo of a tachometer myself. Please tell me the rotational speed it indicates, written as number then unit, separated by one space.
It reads 1500 rpm
